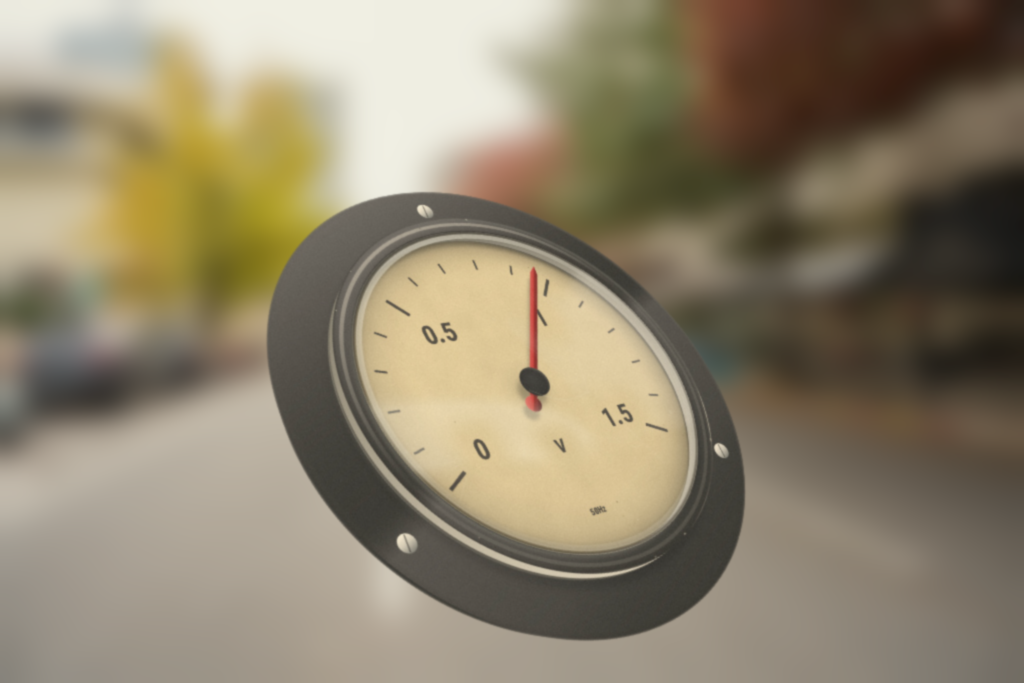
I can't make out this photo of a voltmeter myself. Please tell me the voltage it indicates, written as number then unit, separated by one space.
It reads 0.95 V
